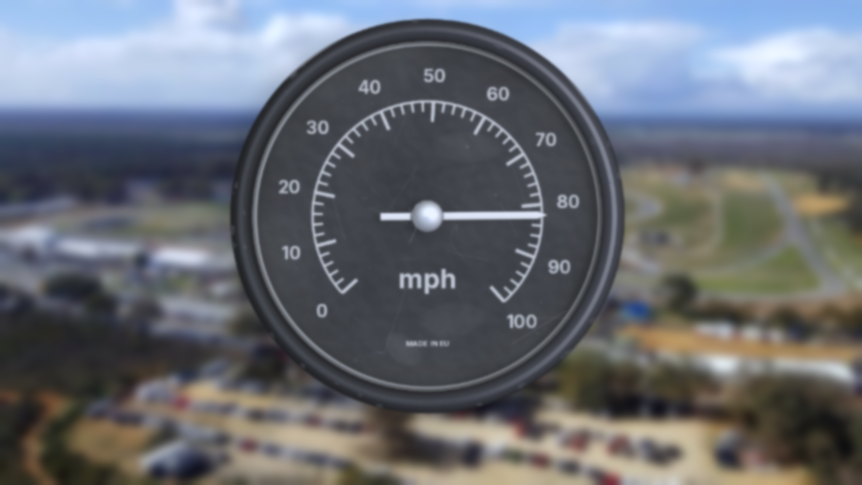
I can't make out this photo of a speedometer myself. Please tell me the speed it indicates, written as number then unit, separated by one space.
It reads 82 mph
